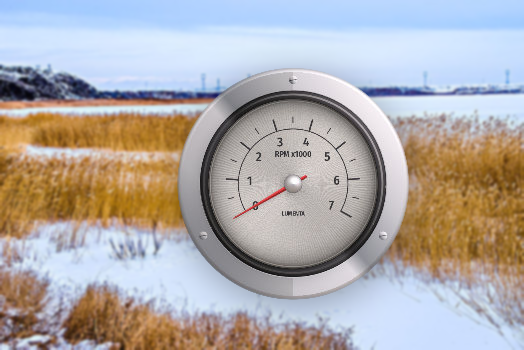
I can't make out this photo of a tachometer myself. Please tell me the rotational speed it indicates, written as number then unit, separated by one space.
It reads 0 rpm
